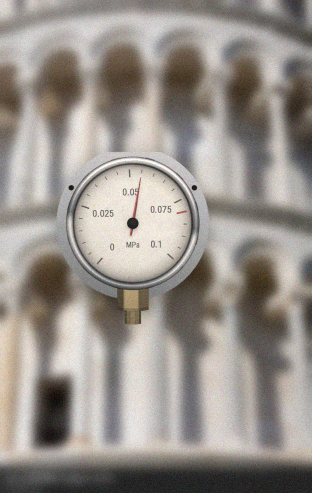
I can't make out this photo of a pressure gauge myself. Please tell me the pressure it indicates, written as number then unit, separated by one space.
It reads 0.055 MPa
